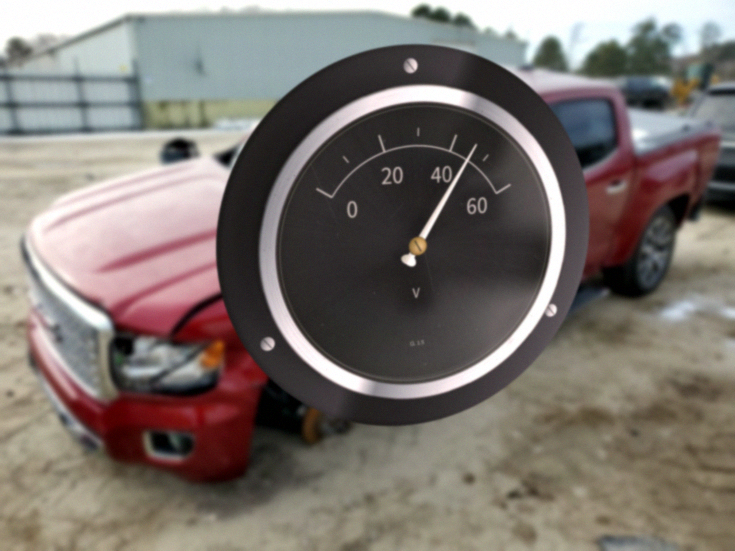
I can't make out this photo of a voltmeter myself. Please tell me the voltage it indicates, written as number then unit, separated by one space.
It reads 45 V
